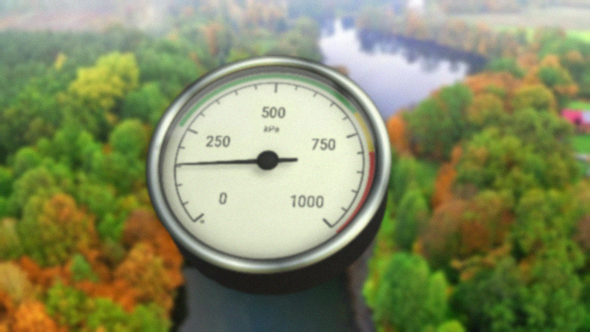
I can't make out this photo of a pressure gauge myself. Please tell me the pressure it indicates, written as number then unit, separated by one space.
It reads 150 kPa
